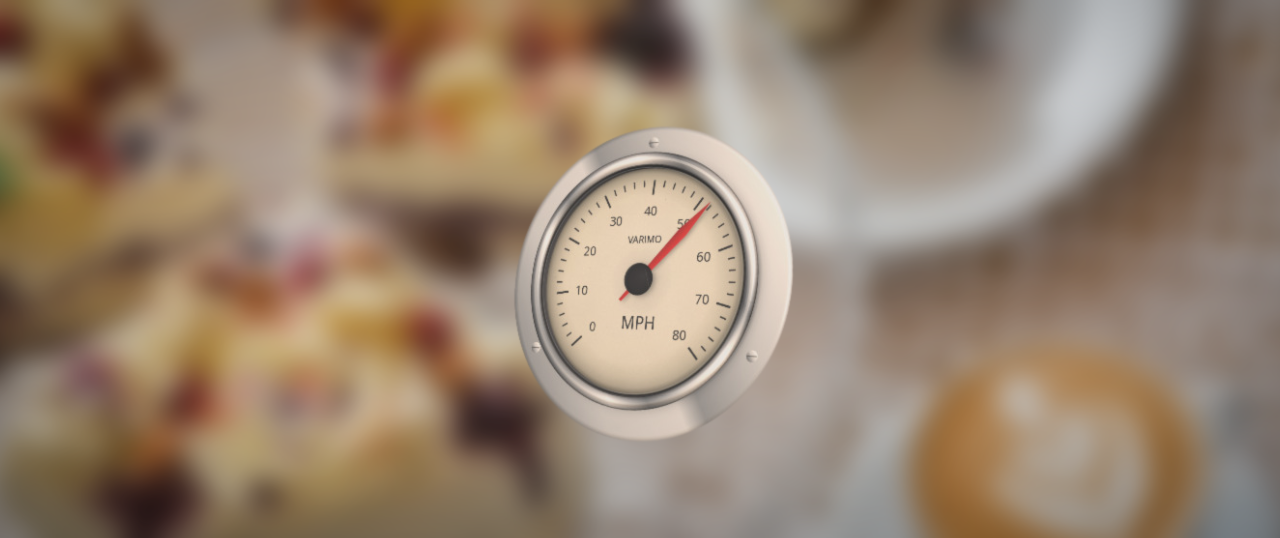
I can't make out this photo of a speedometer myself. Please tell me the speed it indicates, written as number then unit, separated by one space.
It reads 52 mph
